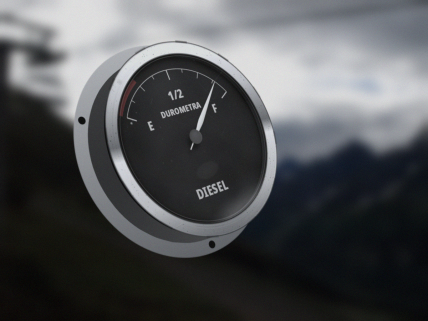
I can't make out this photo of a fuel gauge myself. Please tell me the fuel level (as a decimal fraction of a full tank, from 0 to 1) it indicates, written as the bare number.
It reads 0.875
